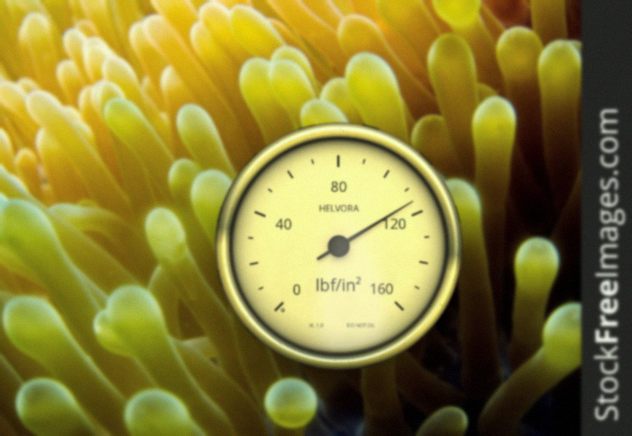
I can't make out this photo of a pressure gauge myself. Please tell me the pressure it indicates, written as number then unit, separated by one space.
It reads 115 psi
